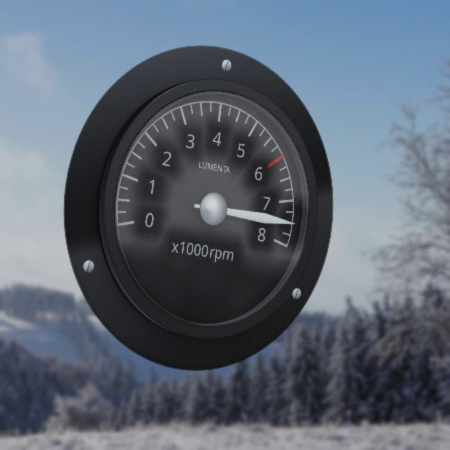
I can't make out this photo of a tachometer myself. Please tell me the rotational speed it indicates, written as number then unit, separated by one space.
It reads 7500 rpm
